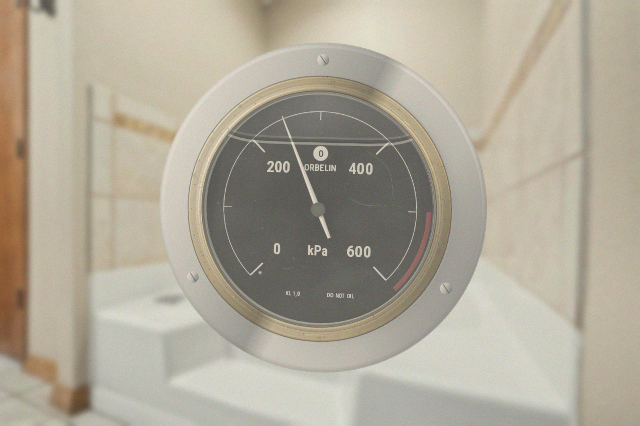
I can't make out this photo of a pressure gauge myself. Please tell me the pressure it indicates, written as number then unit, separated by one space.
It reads 250 kPa
